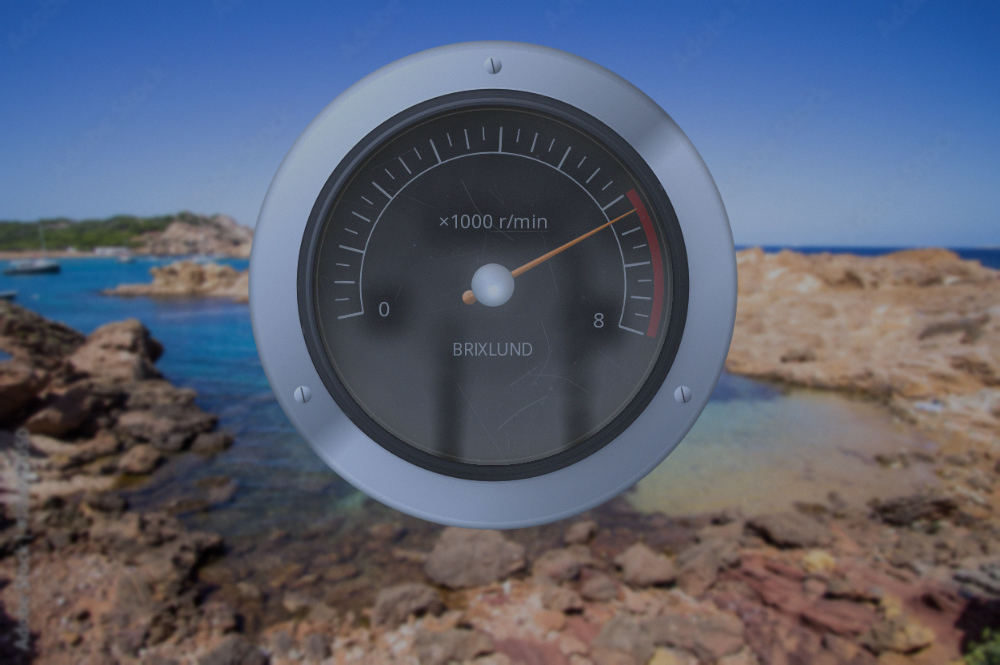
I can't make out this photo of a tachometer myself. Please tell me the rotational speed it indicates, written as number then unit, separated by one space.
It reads 6250 rpm
